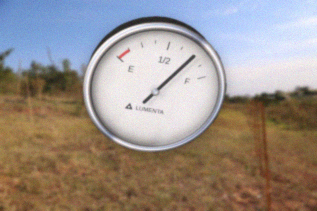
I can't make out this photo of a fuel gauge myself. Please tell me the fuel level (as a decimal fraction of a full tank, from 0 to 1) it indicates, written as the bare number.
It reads 0.75
